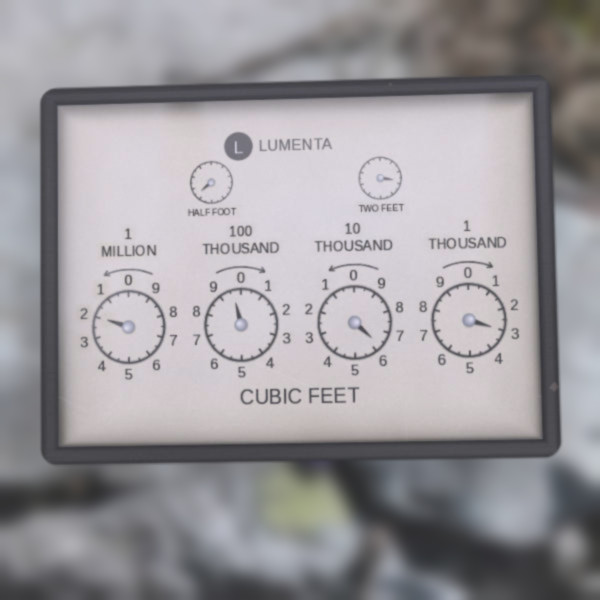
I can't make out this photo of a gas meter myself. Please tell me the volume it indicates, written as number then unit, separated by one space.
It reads 196300 ft³
